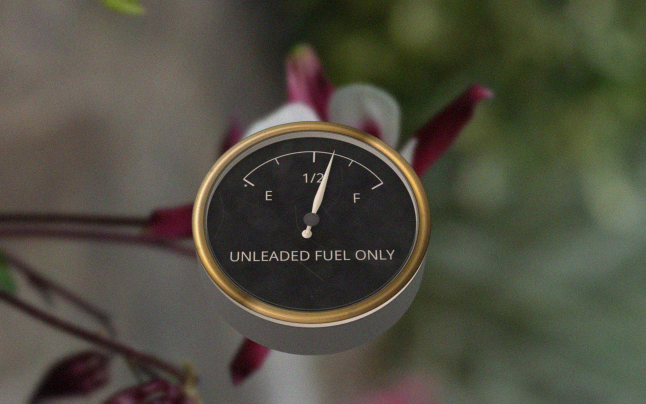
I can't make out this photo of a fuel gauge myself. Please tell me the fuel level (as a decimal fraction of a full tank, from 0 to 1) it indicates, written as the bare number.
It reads 0.625
